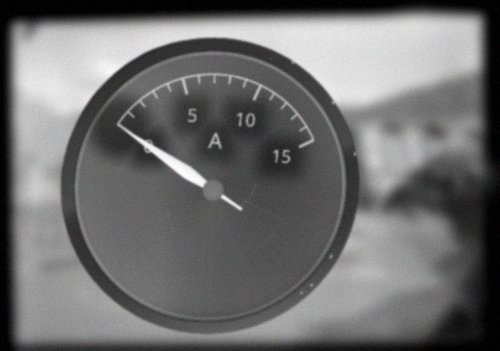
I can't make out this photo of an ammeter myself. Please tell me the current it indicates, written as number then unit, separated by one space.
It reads 0 A
